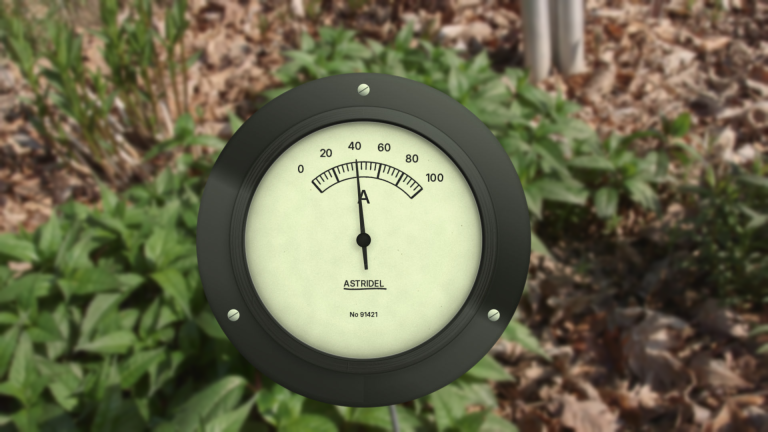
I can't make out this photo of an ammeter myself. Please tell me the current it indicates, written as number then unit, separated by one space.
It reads 40 A
